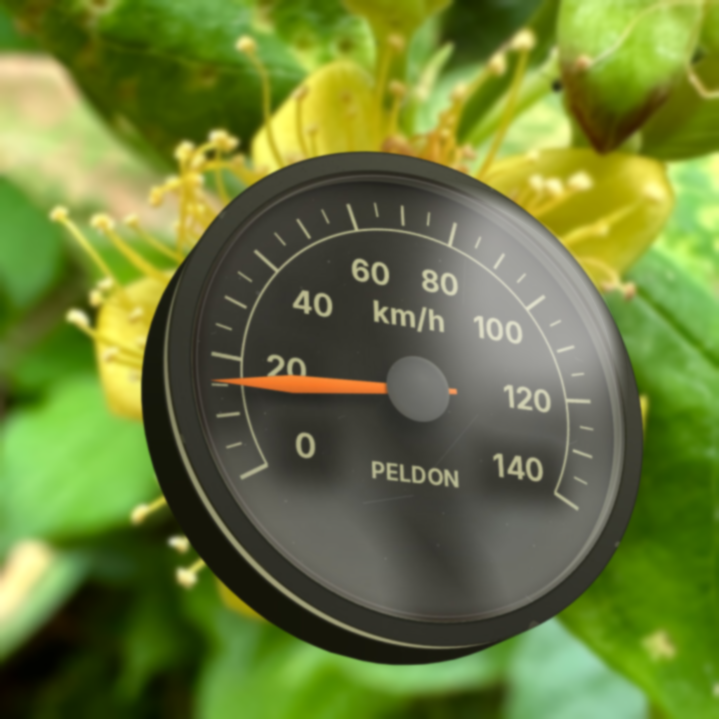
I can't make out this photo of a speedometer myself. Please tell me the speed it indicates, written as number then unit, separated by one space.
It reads 15 km/h
